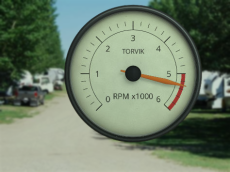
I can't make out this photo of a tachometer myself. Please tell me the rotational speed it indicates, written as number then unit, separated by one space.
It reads 5300 rpm
